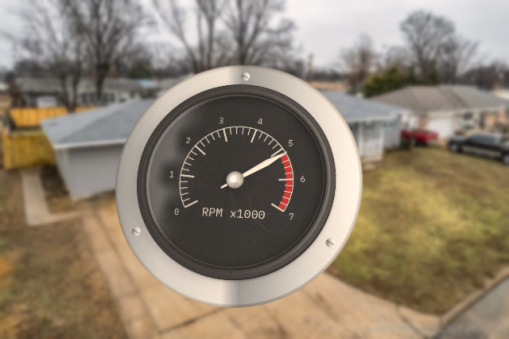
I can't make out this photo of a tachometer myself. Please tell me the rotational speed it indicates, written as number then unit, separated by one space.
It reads 5200 rpm
